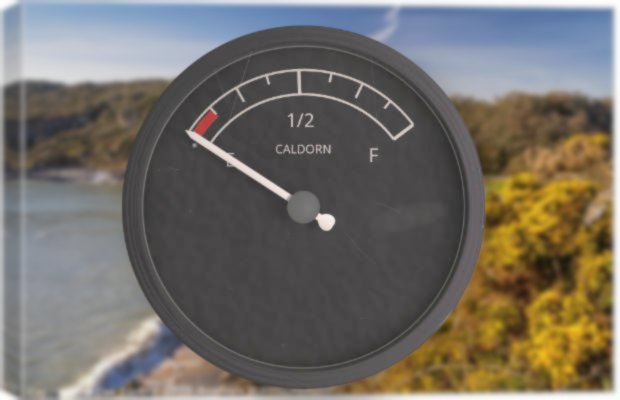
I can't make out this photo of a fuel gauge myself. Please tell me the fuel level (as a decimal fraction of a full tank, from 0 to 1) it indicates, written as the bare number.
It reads 0
